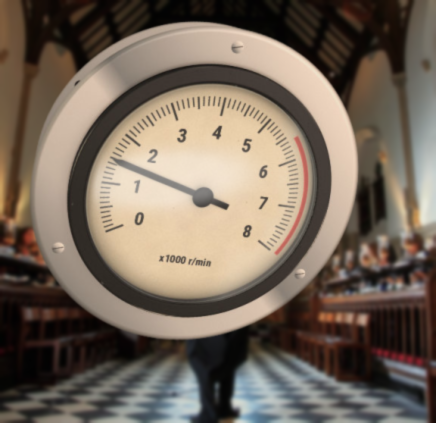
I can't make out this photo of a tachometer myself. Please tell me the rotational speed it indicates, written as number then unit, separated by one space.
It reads 1500 rpm
